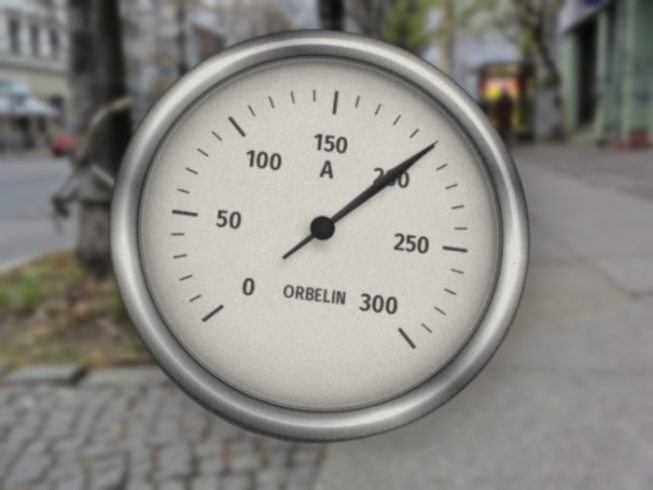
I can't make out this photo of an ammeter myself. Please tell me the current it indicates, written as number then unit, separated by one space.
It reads 200 A
